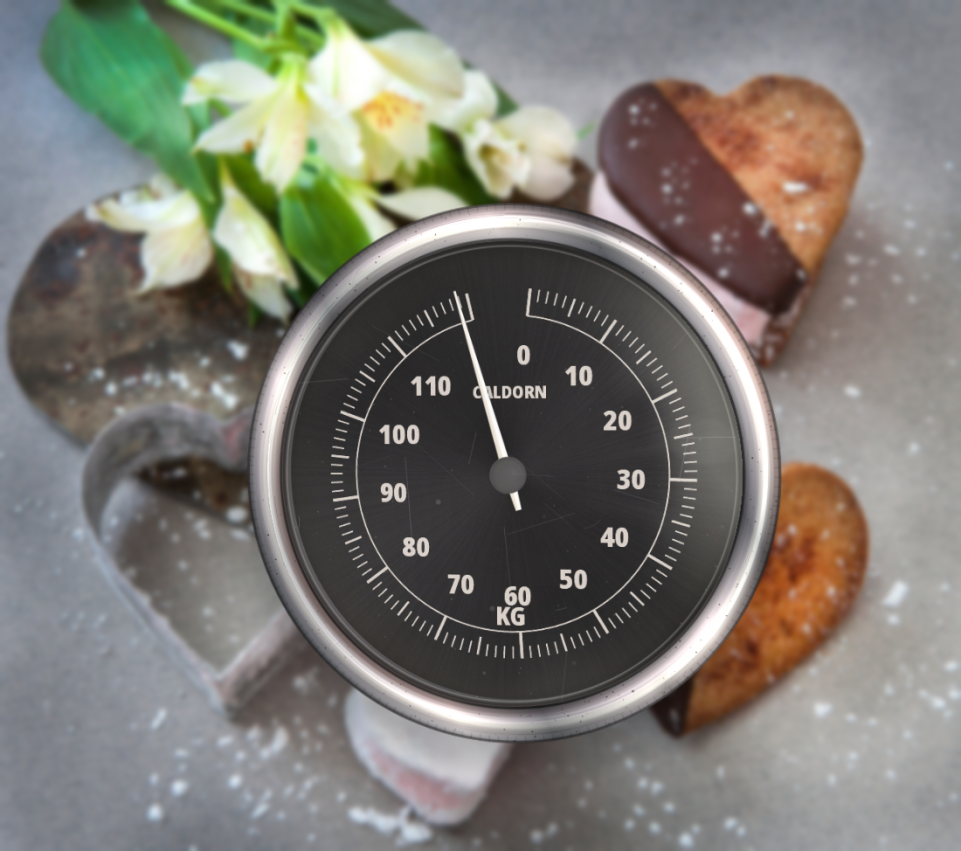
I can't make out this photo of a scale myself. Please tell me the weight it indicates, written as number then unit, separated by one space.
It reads 119 kg
